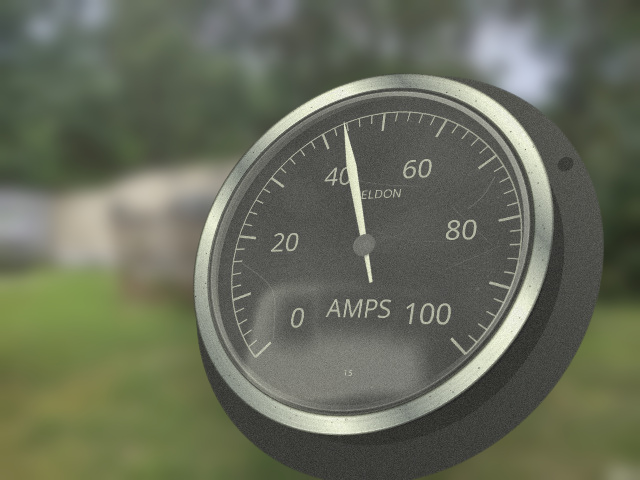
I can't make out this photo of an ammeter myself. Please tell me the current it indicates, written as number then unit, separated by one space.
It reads 44 A
